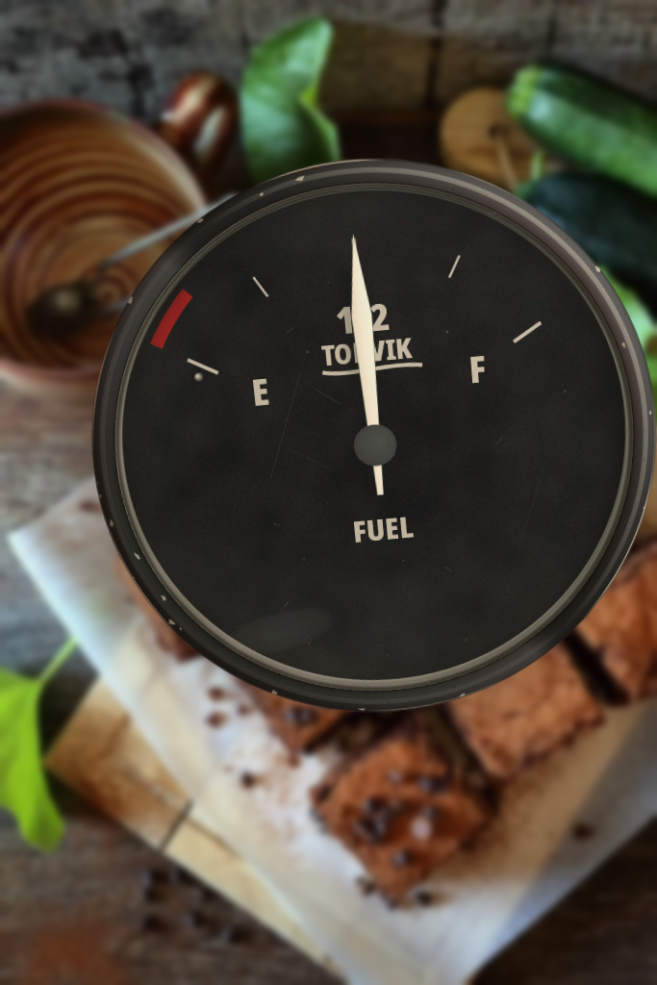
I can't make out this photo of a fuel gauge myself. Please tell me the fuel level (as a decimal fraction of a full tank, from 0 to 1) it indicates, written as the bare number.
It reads 0.5
